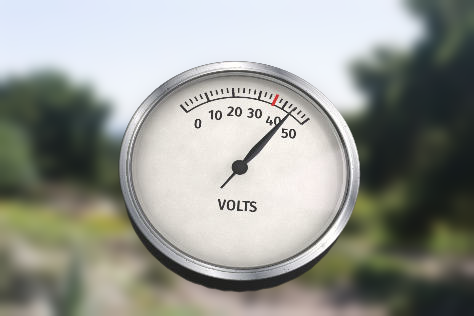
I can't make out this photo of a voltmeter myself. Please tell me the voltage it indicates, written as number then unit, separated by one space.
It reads 44 V
